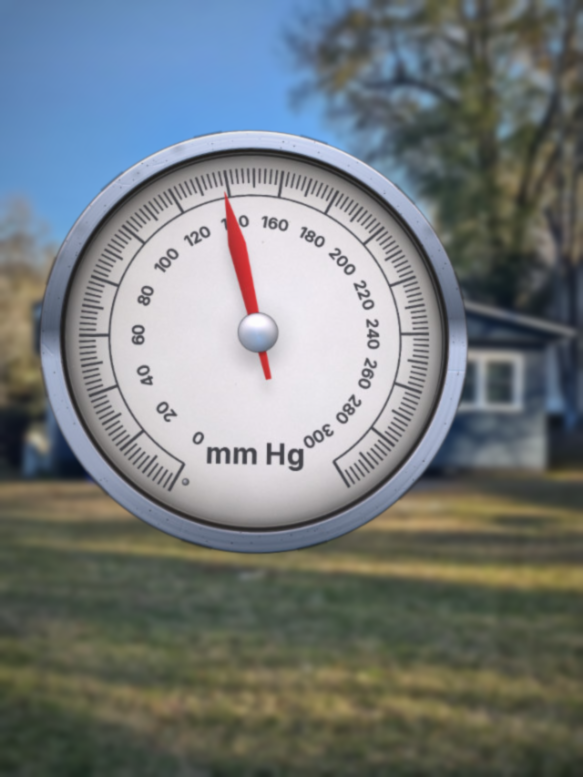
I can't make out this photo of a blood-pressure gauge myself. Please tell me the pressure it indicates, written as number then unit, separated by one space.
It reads 138 mmHg
